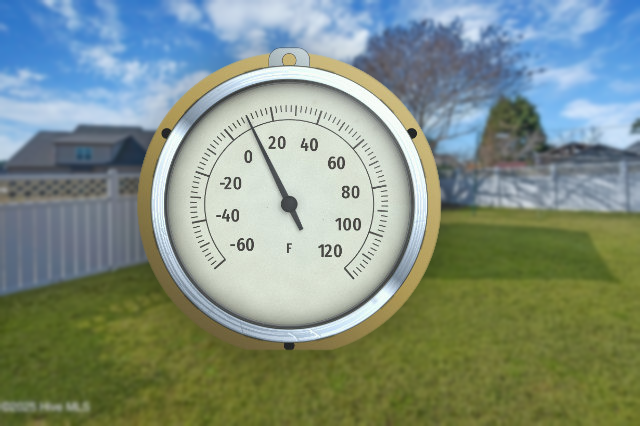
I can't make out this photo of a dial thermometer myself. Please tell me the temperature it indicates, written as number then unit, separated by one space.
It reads 10 °F
